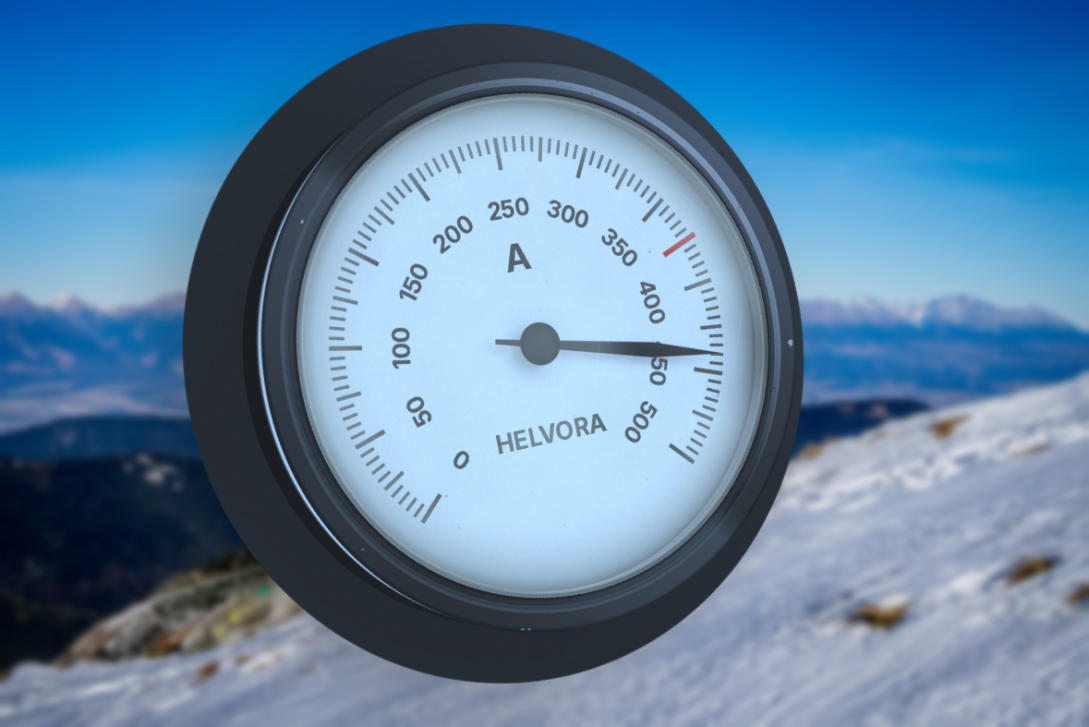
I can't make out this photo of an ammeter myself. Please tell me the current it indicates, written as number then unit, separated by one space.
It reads 440 A
